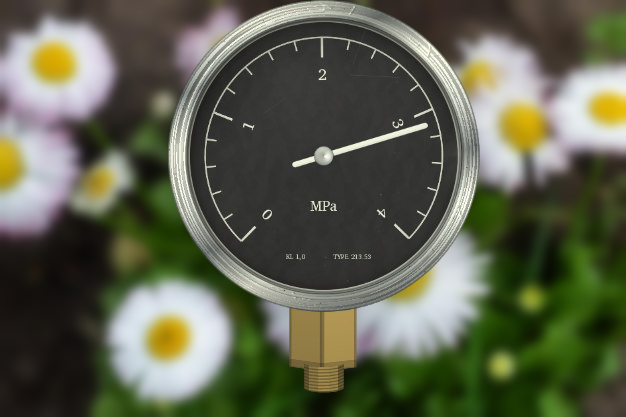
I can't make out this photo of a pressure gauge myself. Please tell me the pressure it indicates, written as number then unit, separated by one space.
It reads 3.1 MPa
